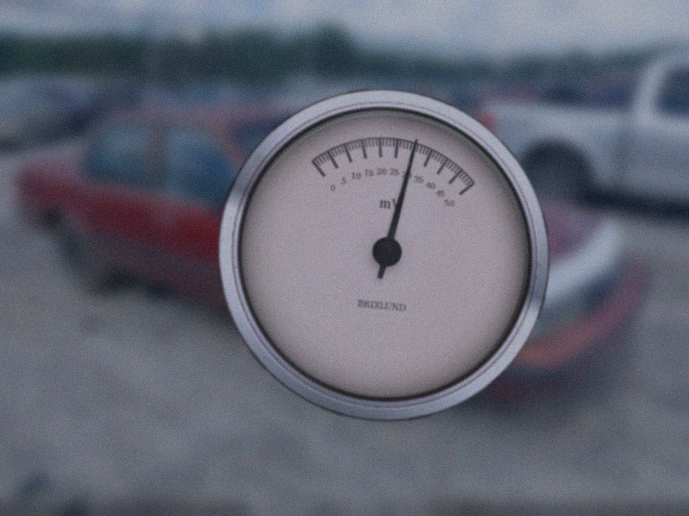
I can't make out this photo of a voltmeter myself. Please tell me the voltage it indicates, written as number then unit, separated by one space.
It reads 30 mV
